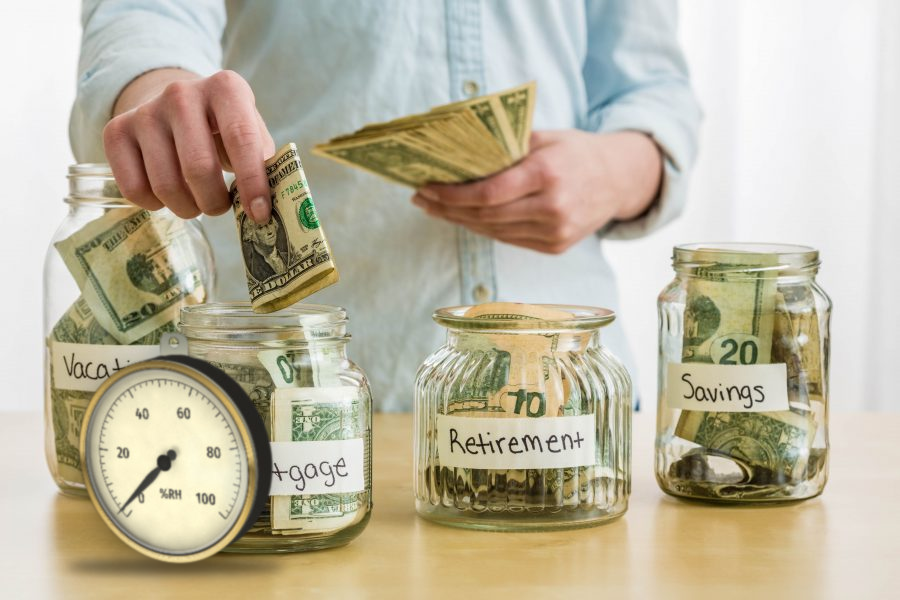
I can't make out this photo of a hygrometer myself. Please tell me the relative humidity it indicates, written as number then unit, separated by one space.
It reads 2 %
